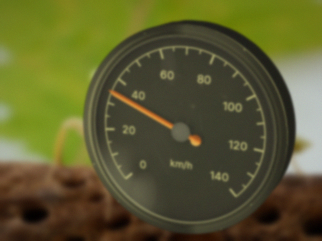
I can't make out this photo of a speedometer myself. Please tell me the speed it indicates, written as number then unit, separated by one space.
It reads 35 km/h
